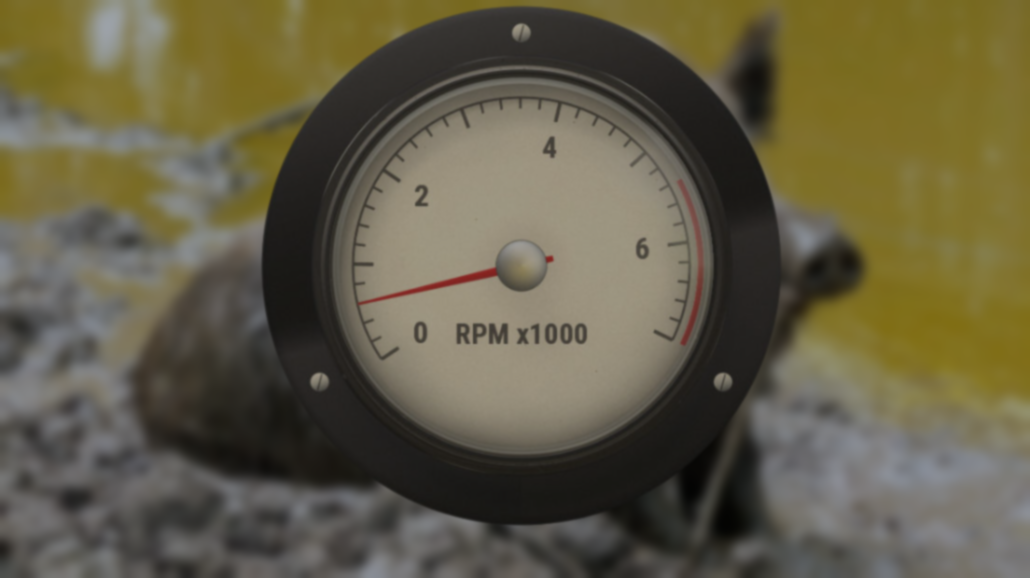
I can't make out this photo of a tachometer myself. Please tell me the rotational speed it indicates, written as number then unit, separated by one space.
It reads 600 rpm
